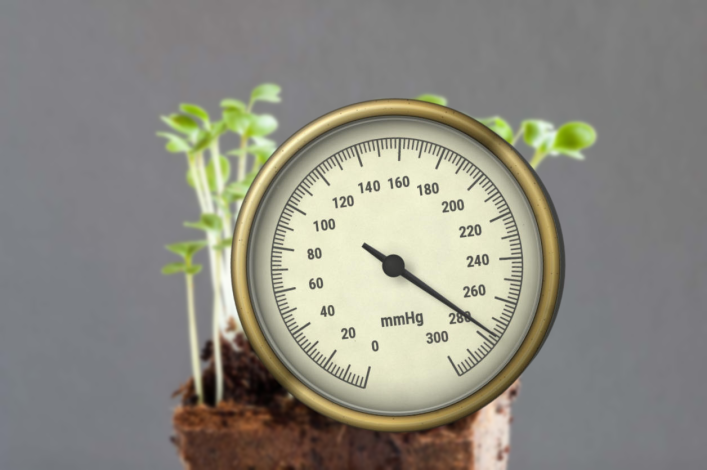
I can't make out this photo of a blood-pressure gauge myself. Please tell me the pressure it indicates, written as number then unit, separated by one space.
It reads 276 mmHg
